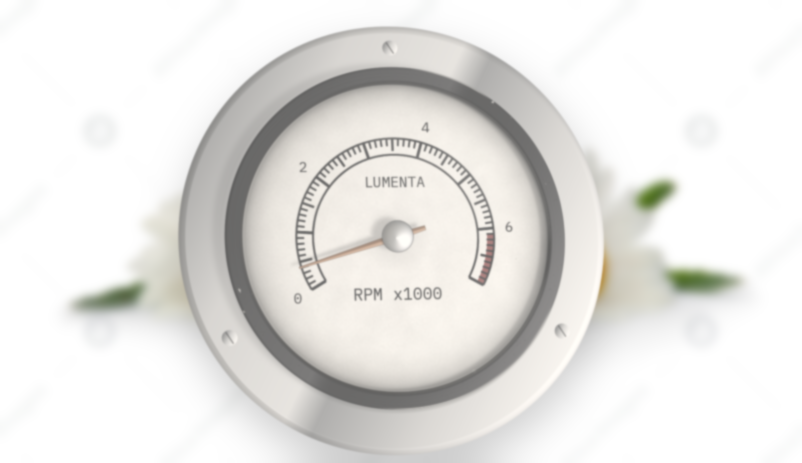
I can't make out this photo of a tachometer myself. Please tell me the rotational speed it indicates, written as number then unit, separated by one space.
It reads 400 rpm
